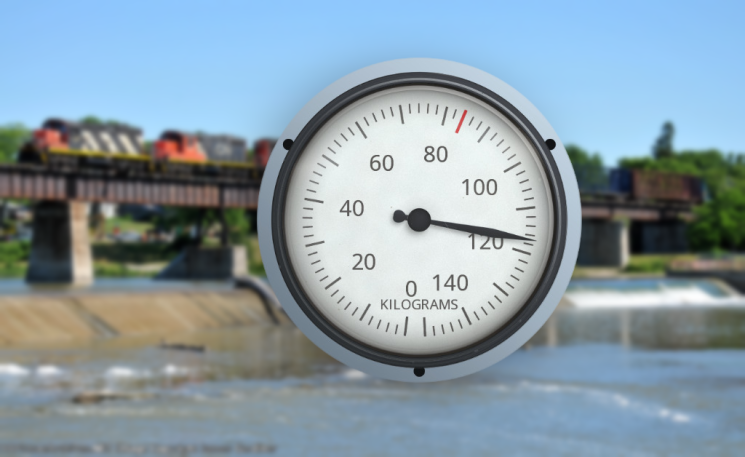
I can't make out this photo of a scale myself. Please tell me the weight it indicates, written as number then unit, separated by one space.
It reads 117 kg
